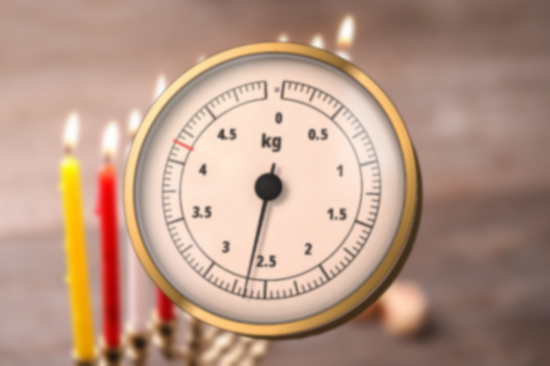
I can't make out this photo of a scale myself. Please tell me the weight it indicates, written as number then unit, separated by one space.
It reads 2.65 kg
